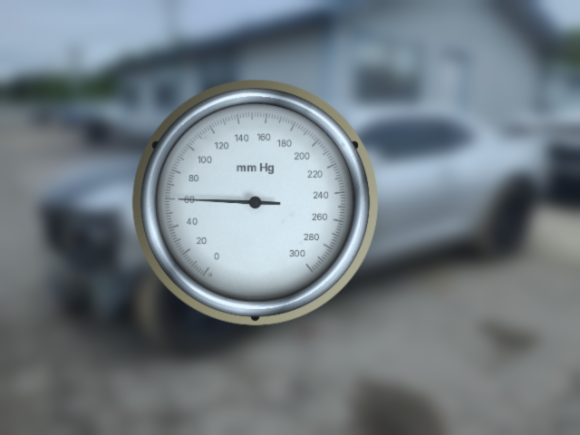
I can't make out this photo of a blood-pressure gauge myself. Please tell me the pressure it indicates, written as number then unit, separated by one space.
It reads 60 mmHg
